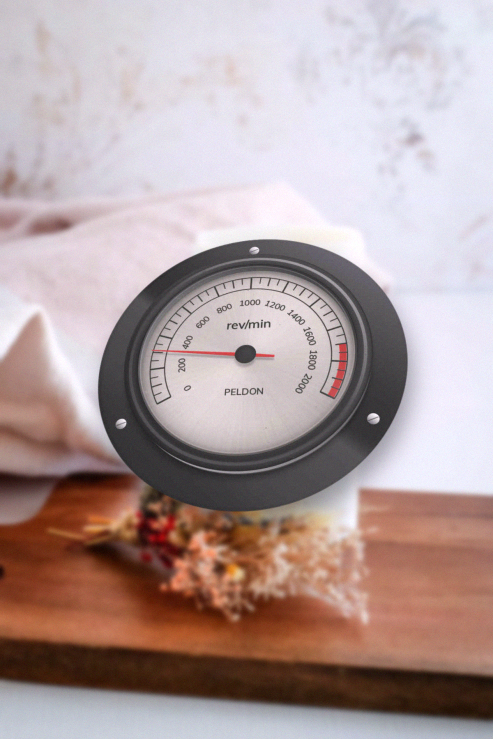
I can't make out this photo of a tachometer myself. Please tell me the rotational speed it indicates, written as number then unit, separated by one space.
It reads 300 rpm
